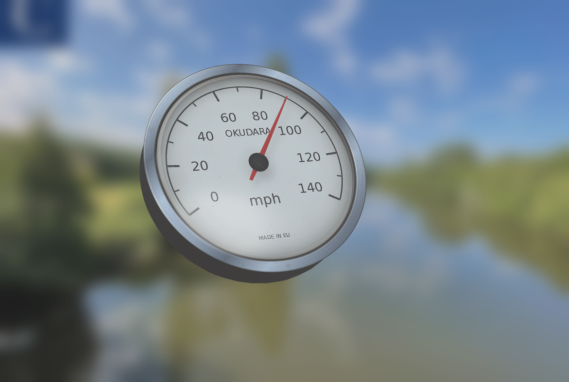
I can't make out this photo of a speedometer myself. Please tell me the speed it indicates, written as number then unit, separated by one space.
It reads 90 mph
